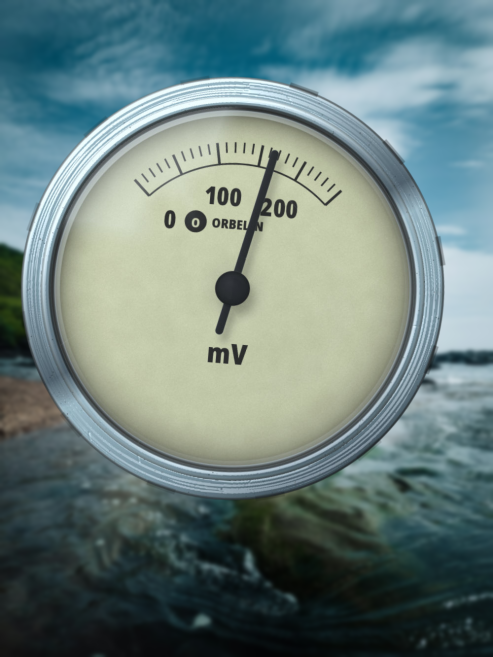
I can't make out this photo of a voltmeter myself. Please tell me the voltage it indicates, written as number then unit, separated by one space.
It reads 165 mV
